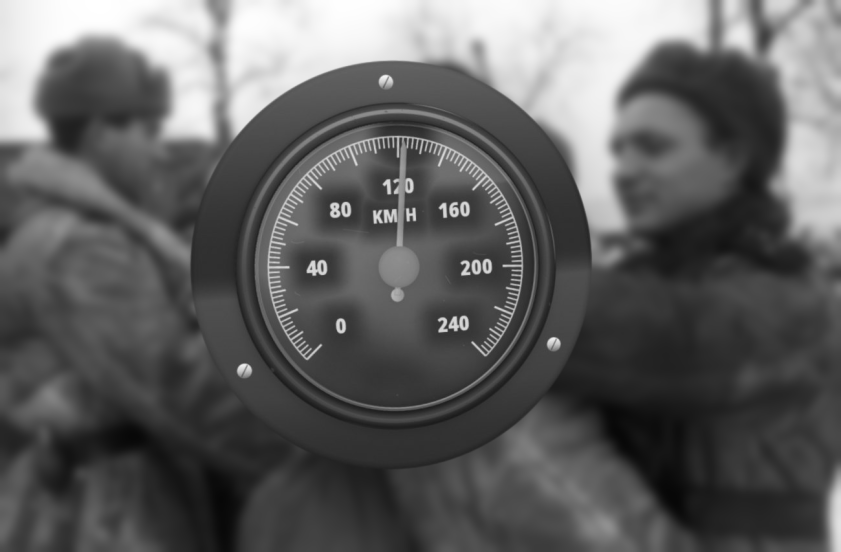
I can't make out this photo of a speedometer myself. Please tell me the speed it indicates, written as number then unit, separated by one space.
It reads 122 km/h
